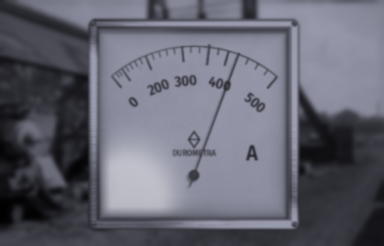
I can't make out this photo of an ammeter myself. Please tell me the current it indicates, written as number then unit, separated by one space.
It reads 420 A
